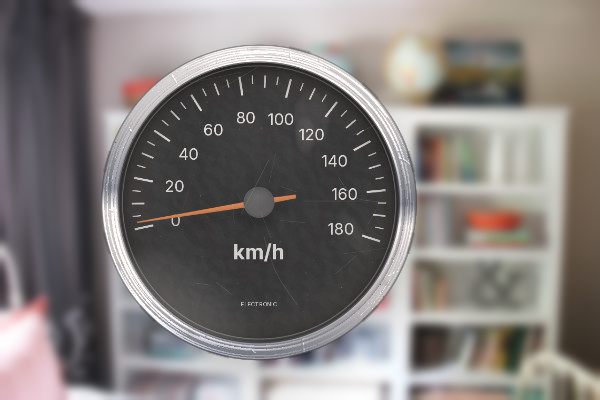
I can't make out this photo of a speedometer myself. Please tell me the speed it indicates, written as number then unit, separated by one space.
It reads 2.5 km/h
